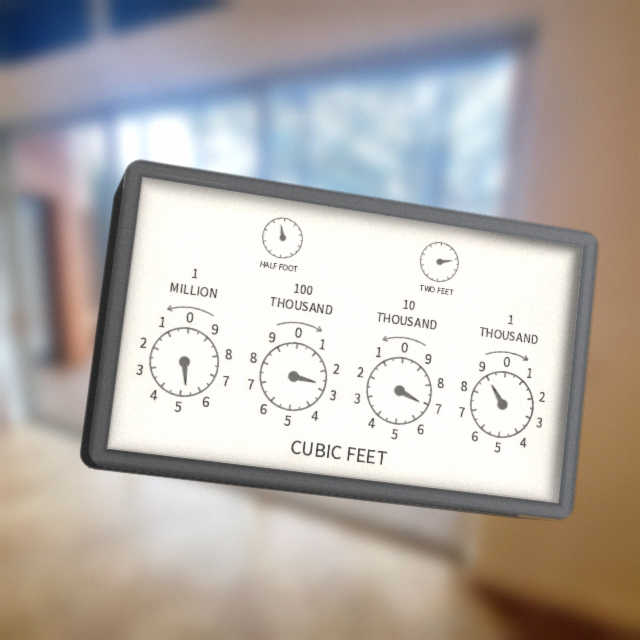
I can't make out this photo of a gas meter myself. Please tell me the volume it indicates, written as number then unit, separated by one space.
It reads 526900 ft³
